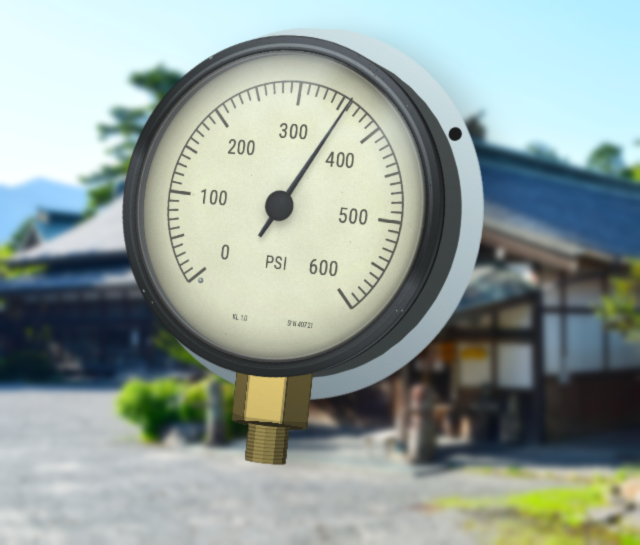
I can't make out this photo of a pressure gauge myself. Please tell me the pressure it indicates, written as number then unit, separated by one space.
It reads 360 psi
